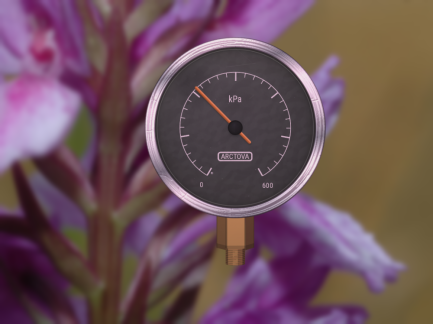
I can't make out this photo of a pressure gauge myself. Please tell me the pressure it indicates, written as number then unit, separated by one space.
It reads 210 kPa
